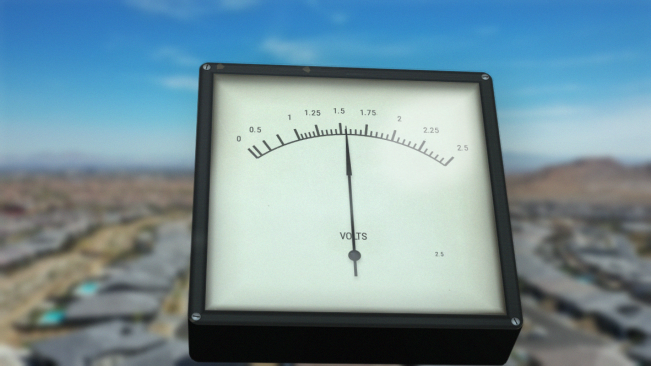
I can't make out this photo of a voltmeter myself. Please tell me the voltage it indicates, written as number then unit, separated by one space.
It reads 1.55 V
